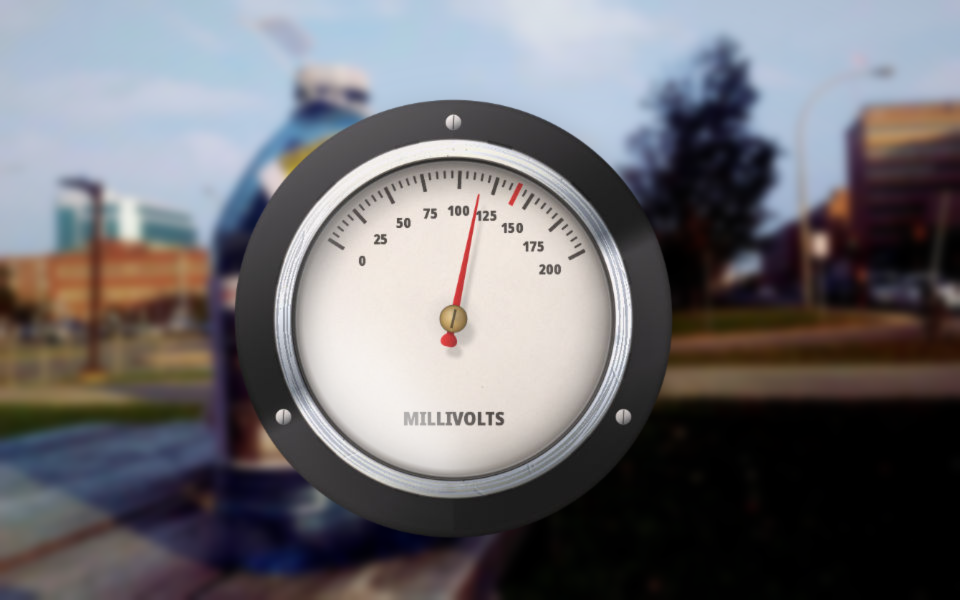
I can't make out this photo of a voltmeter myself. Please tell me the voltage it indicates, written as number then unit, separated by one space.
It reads 115 mV
